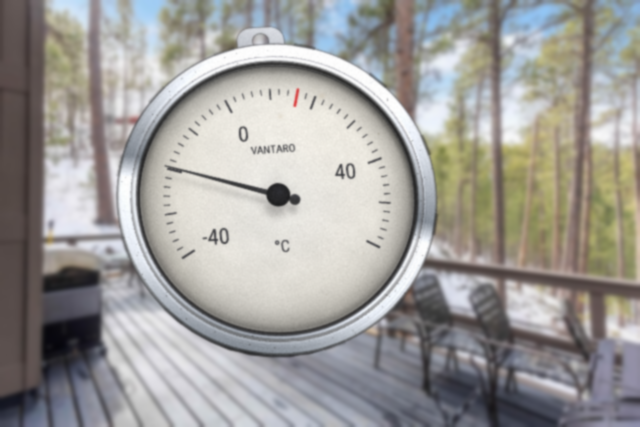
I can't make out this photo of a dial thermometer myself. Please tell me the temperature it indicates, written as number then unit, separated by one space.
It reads -20 °C
